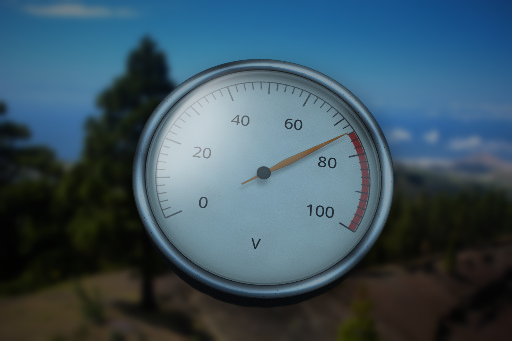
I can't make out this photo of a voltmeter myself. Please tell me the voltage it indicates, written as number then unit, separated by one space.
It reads 74 V
